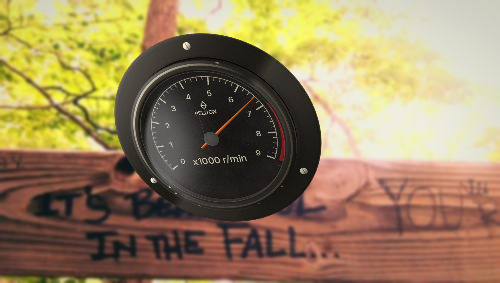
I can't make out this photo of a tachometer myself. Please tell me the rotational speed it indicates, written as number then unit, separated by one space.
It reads 6600 rpm
